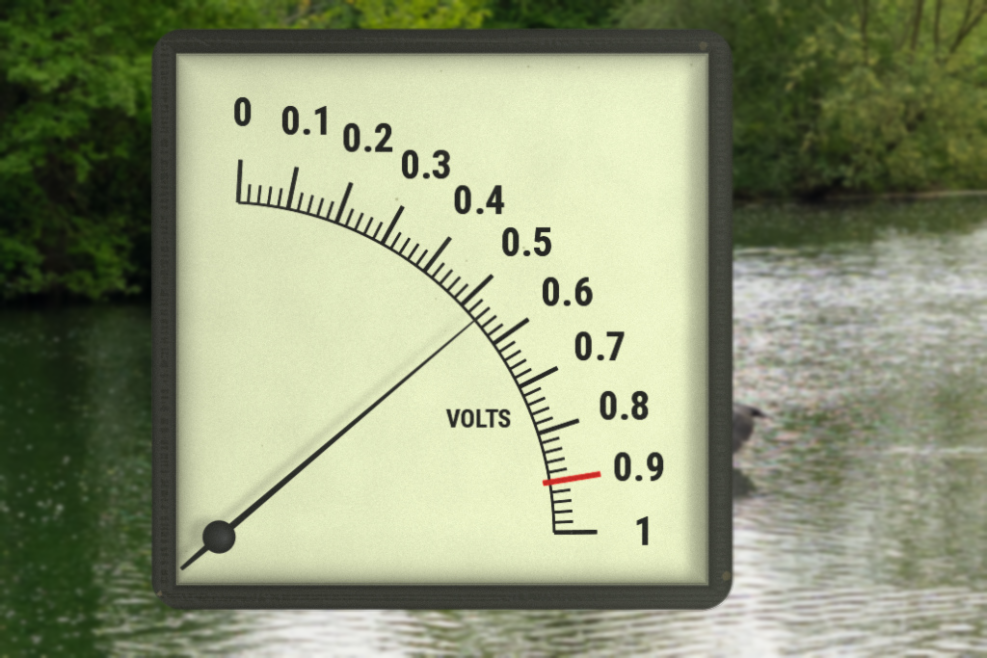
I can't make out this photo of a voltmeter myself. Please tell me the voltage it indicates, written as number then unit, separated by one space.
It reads 0.54 V
